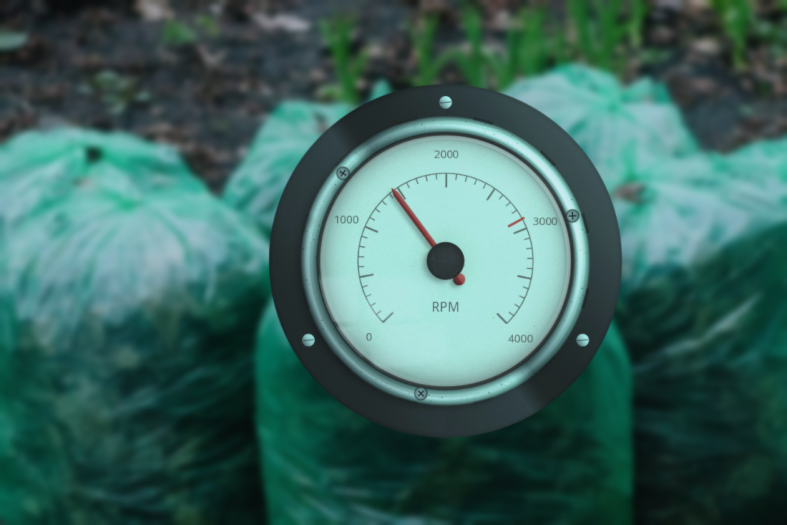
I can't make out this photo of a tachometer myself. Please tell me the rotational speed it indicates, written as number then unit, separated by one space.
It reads 1450 rpm
